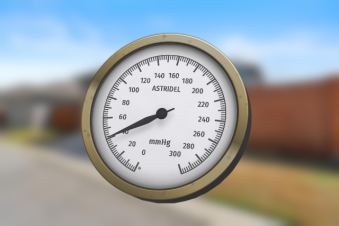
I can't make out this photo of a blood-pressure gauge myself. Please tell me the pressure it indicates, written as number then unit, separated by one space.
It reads 40 mmHg
